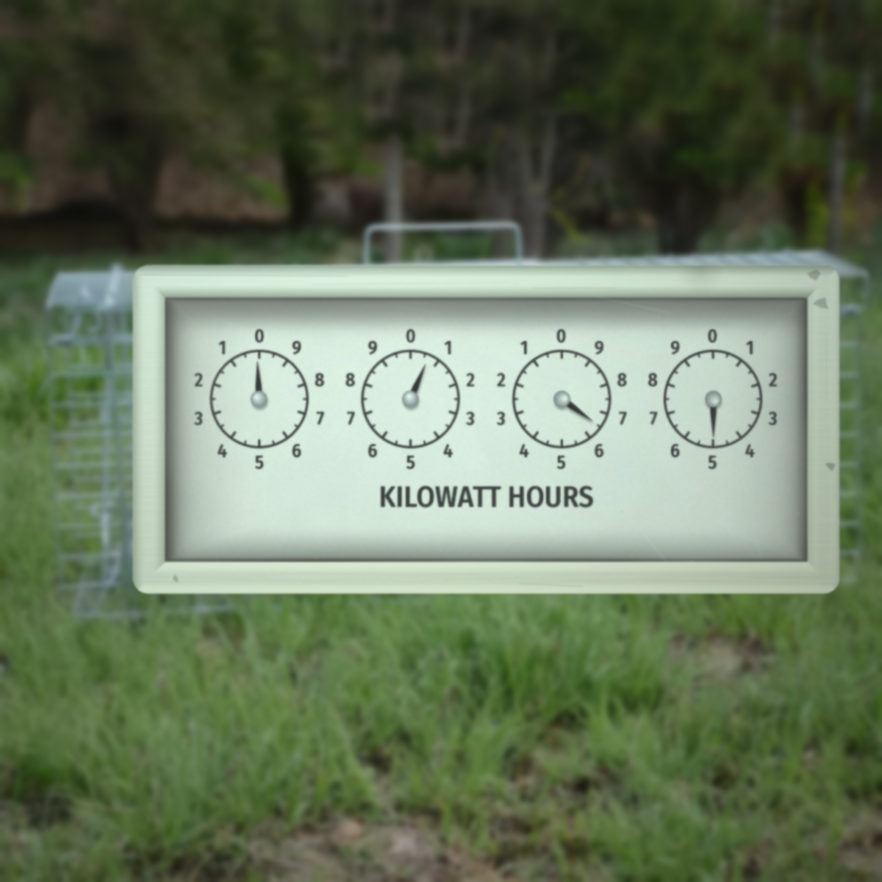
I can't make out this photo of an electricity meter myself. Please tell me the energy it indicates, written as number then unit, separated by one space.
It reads 65 kWh
